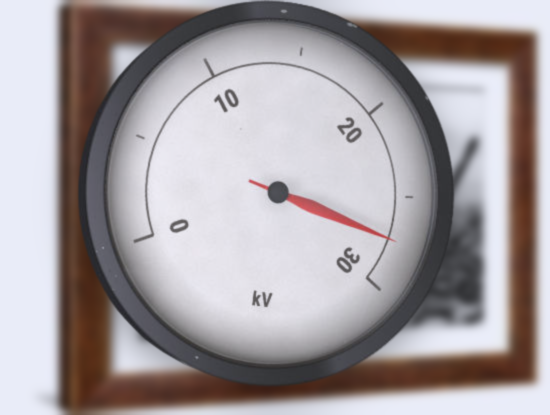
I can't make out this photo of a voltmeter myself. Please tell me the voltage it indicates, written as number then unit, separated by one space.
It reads 27.5 kV
